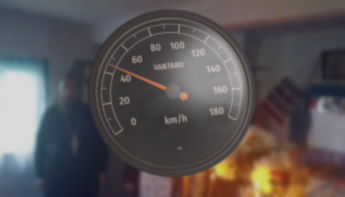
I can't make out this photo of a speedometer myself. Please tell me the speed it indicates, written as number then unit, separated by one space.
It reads 45 km/h
